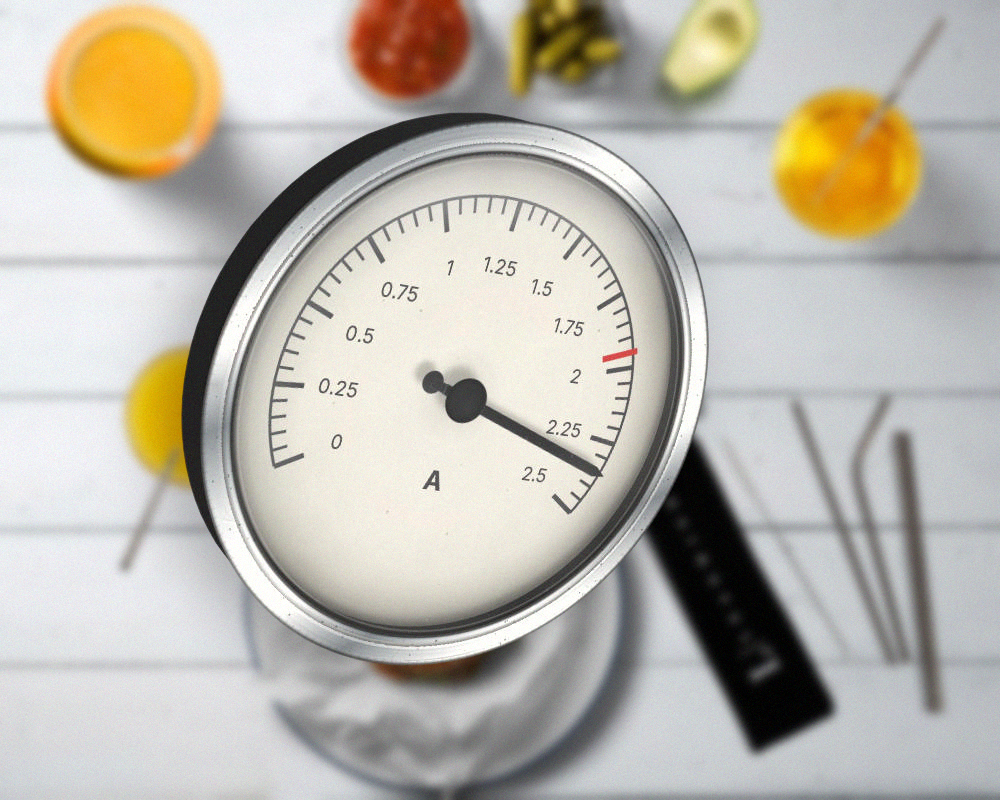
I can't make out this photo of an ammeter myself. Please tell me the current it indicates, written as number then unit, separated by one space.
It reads 2.35 A
